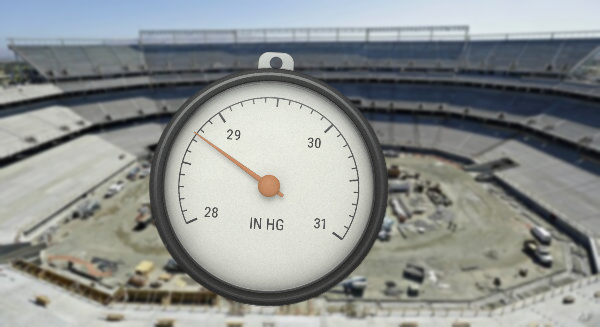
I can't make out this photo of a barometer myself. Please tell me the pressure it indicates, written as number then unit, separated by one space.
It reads 28.75 inHg
